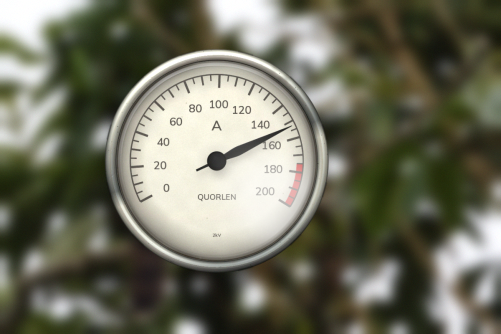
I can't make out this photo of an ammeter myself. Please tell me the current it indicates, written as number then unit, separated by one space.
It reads 152.5 A
